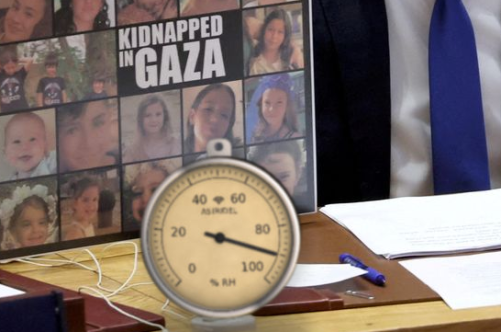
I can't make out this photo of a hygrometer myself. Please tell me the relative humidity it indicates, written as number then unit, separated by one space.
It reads 90 %
